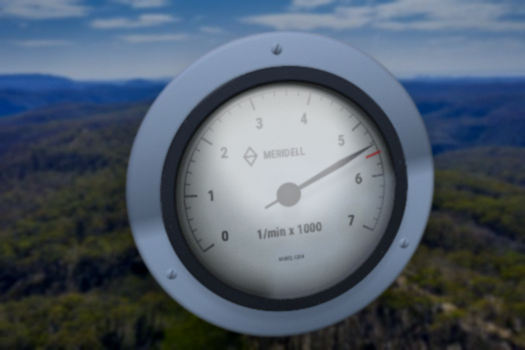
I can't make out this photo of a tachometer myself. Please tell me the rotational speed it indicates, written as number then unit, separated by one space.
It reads 5400 rpm
